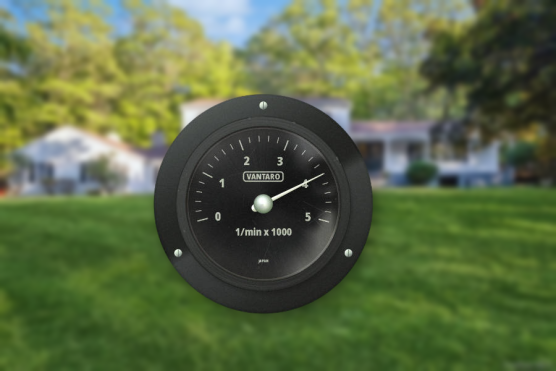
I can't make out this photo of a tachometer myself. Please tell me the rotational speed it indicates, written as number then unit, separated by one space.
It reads 4000 rpm
